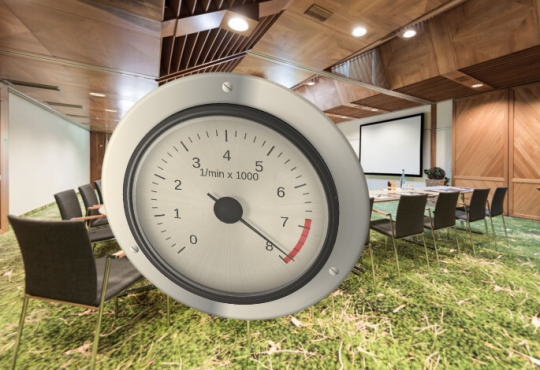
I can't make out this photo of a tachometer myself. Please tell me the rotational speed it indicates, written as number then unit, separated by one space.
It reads 7800 rpm
